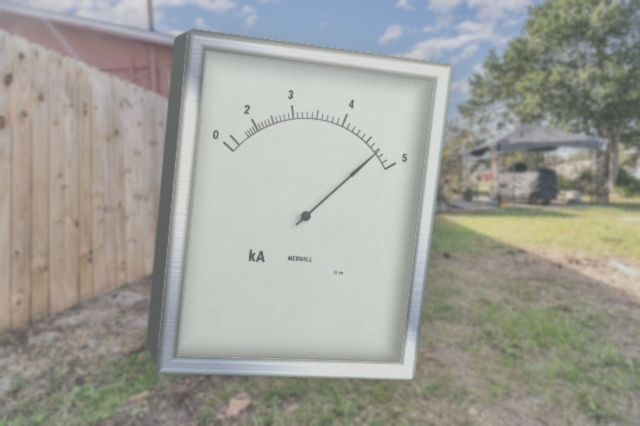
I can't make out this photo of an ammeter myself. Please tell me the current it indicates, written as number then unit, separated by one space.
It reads 4.7 kA
